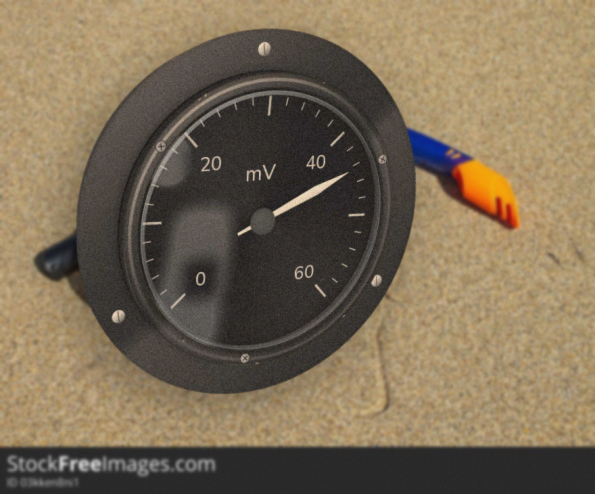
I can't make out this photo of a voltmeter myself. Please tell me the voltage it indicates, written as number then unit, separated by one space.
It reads 44 mV
